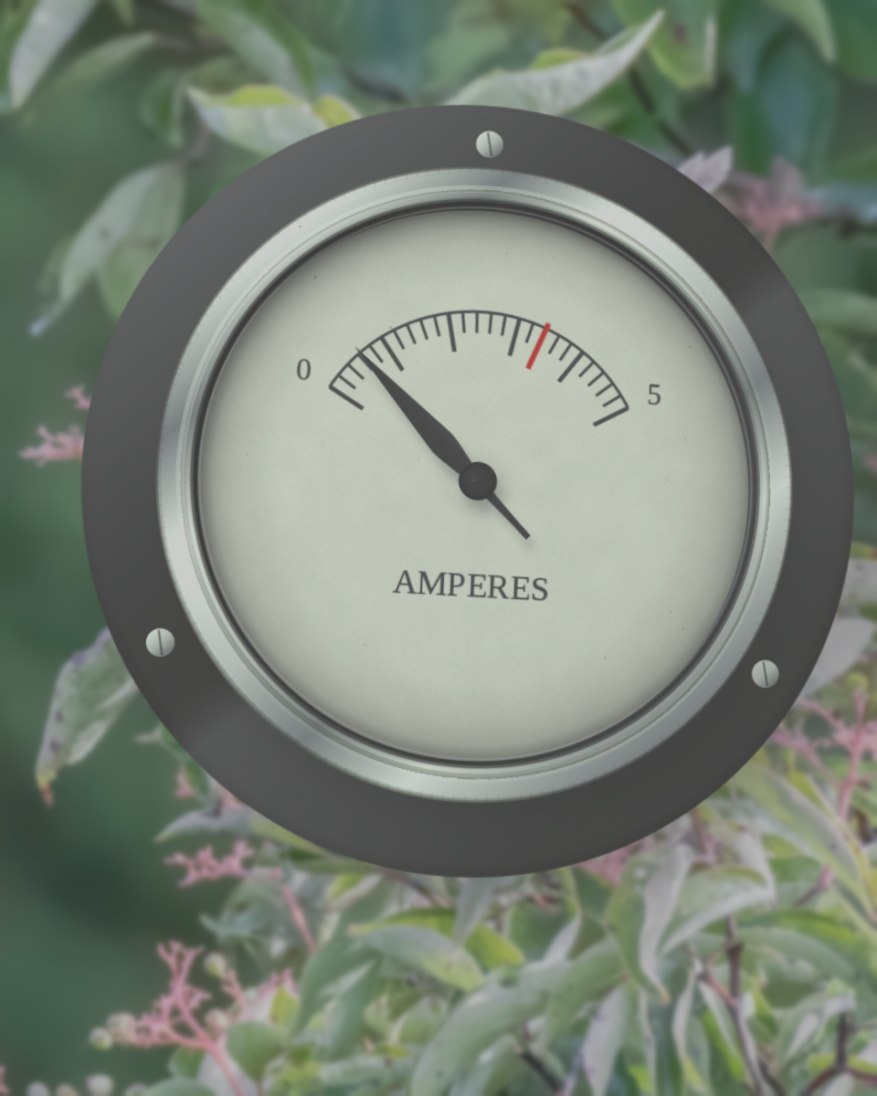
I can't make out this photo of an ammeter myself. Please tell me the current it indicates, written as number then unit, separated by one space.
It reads 0.6 A
